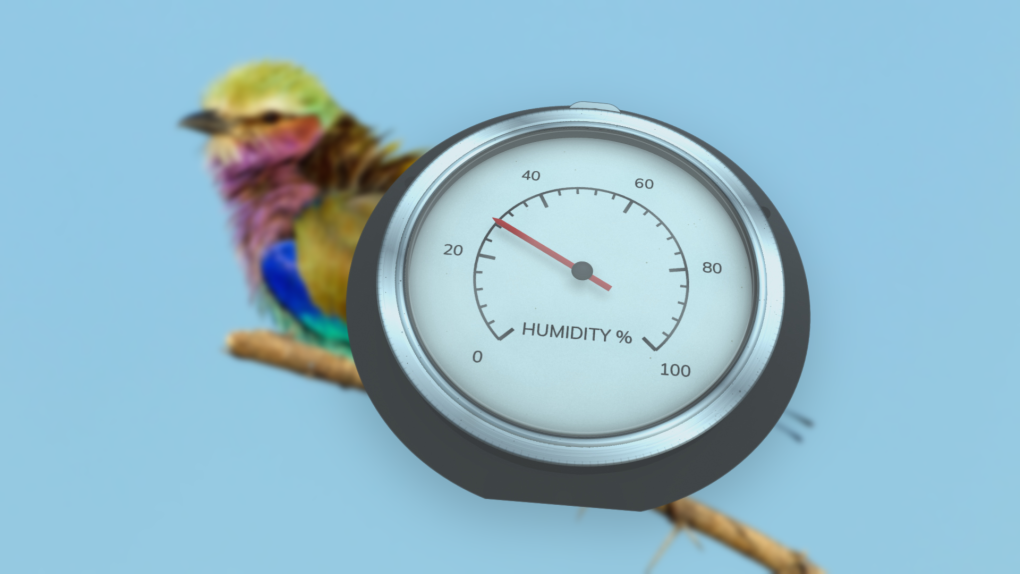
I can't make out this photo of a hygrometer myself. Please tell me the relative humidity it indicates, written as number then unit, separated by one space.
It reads 28 %
